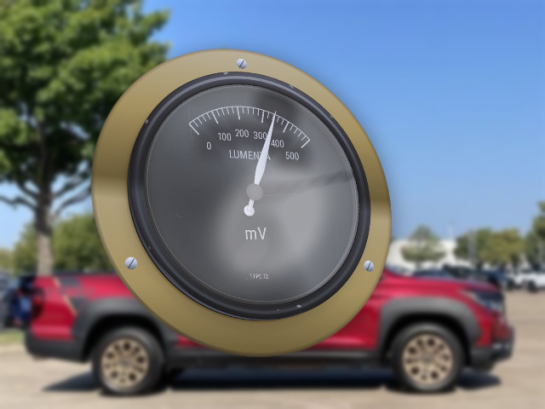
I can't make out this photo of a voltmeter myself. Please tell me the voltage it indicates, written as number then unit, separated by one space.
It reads 340 mV
